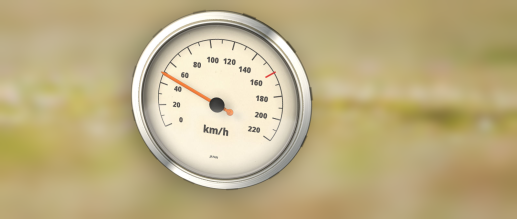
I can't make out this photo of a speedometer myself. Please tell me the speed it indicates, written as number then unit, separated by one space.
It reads 50 km/h
